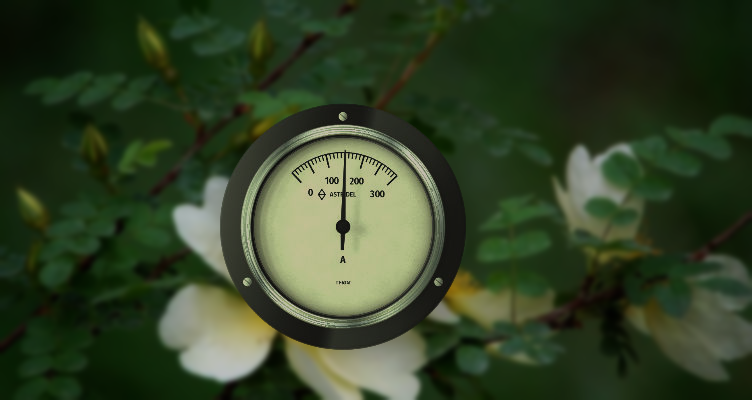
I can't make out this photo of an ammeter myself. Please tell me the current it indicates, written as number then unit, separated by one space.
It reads 150 A
